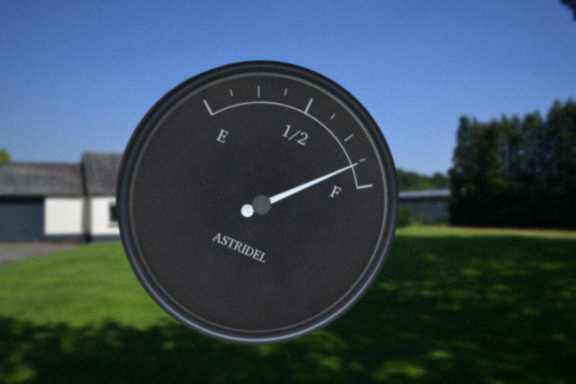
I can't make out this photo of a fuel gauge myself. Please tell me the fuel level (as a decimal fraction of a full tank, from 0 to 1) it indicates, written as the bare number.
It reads 0.875
